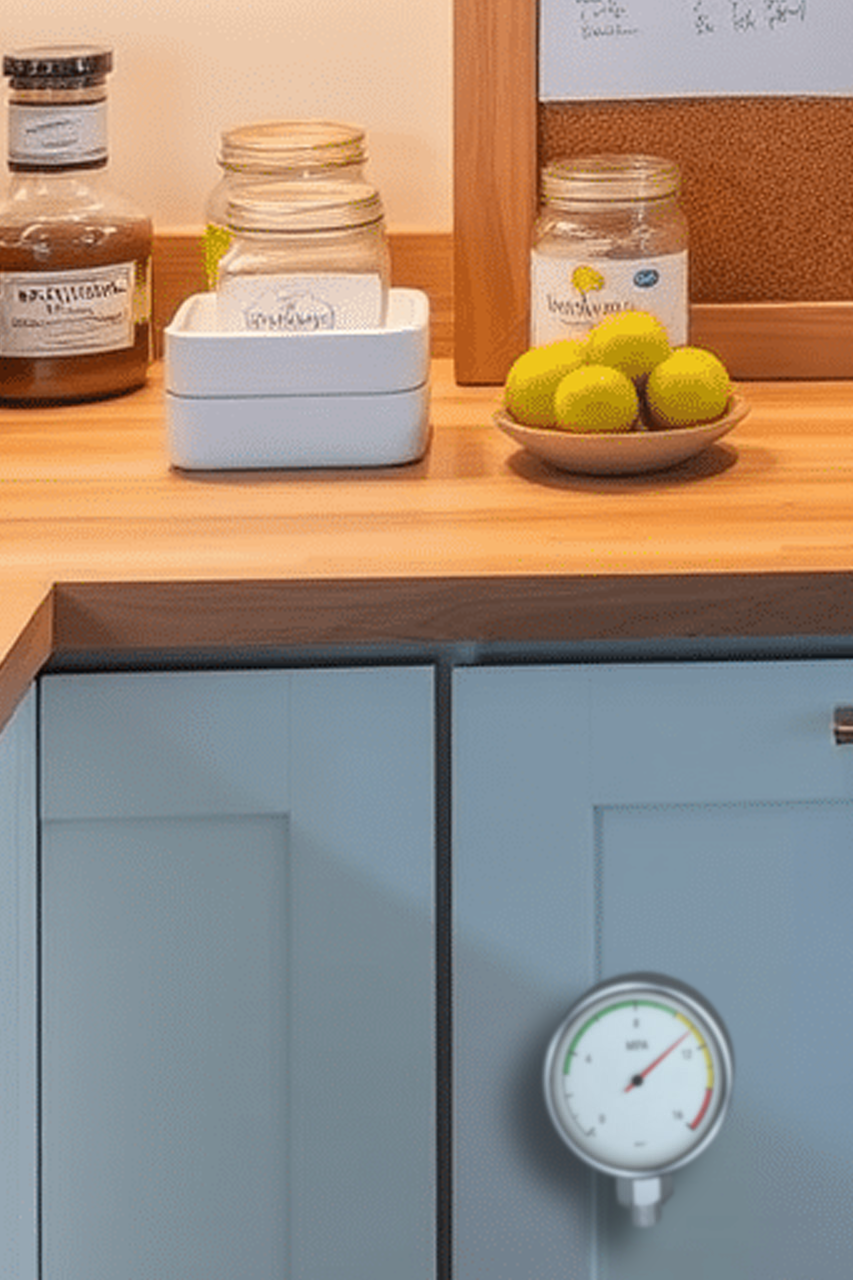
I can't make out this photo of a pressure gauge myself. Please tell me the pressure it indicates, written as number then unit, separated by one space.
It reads 11 MPa
